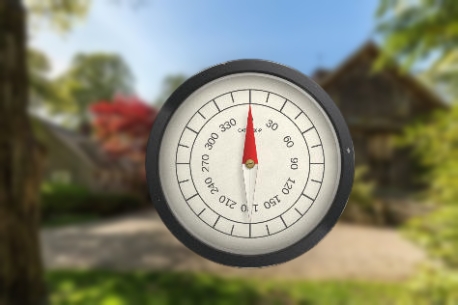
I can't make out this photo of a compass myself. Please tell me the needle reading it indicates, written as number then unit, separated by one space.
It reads 0 °
